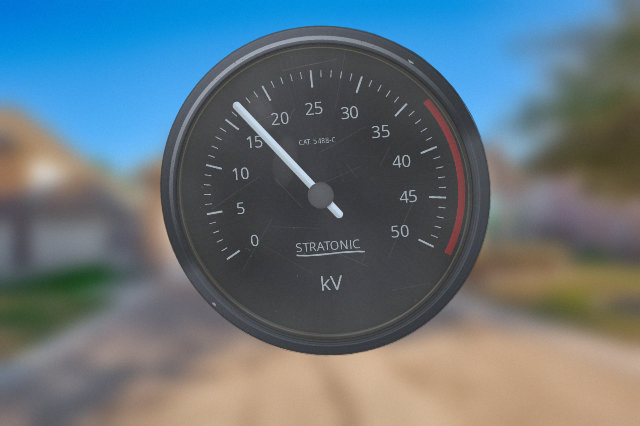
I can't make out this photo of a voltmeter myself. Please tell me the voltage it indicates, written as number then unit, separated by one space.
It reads 17 kV
